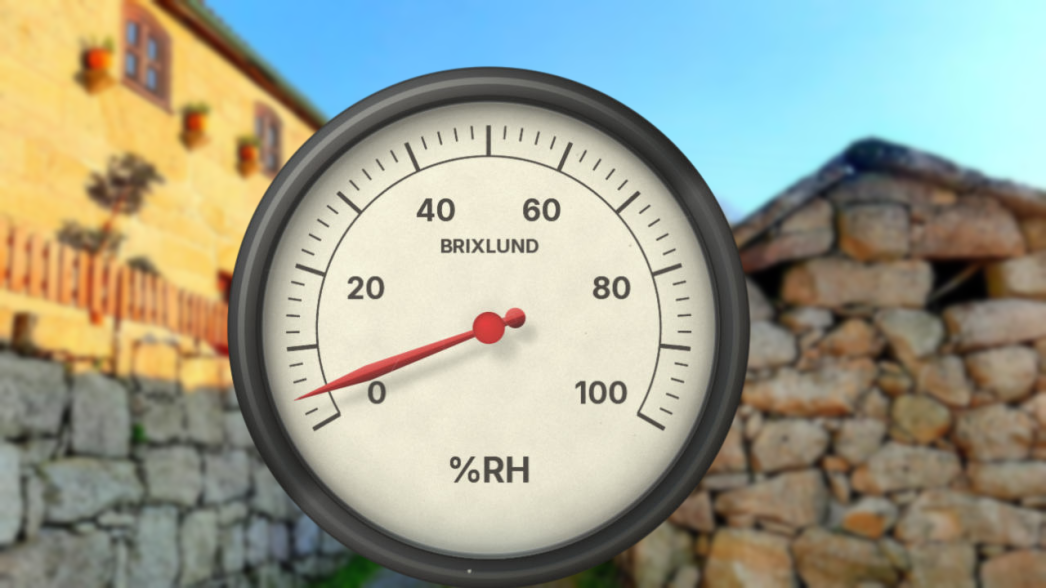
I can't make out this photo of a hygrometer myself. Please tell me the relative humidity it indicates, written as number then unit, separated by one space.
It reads 4 %
